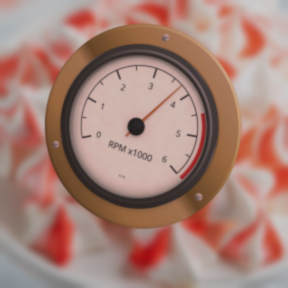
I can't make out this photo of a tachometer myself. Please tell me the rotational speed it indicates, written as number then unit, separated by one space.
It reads 3750 rpm
